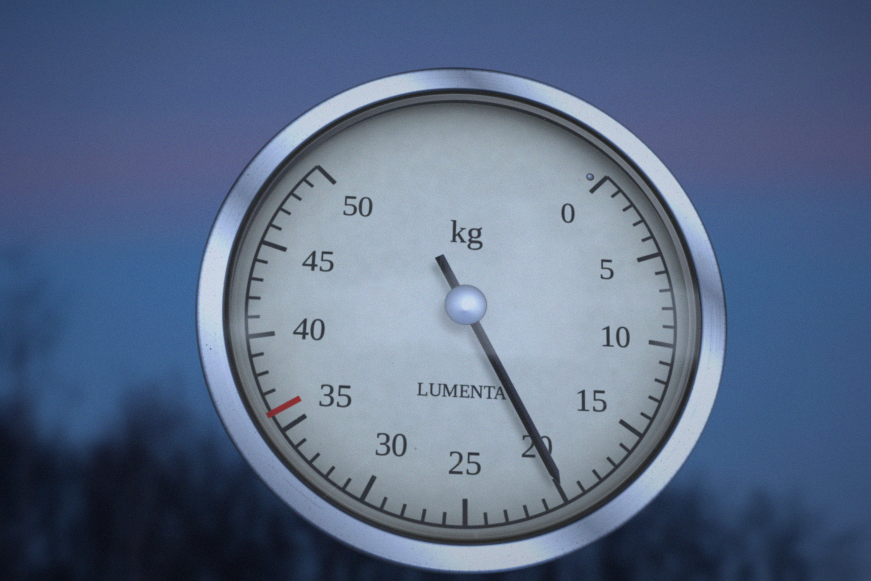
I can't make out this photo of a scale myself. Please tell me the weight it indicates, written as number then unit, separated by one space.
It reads 20 kg
